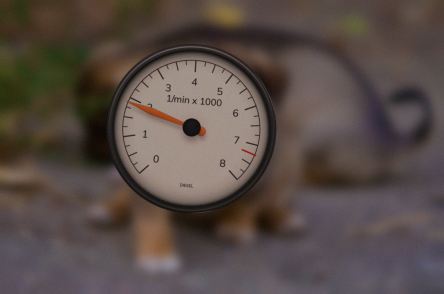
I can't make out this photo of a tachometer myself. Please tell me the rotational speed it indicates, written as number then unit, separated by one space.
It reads 1875 rpm
